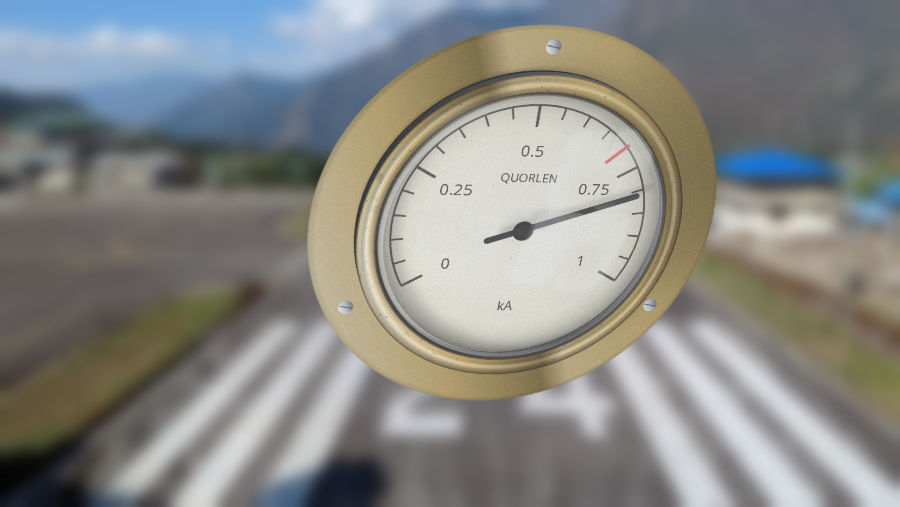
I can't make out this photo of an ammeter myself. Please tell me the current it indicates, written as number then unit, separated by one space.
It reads 0.8 kA
